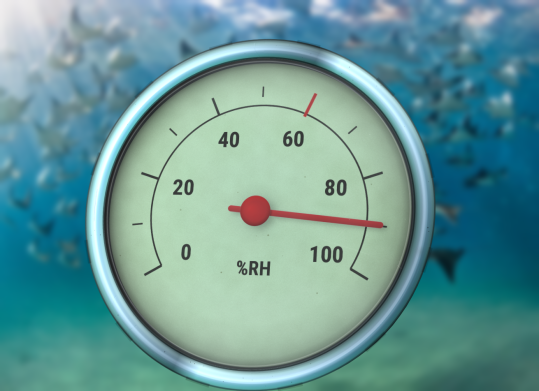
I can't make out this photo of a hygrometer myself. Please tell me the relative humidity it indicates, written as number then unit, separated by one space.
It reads 90 %
